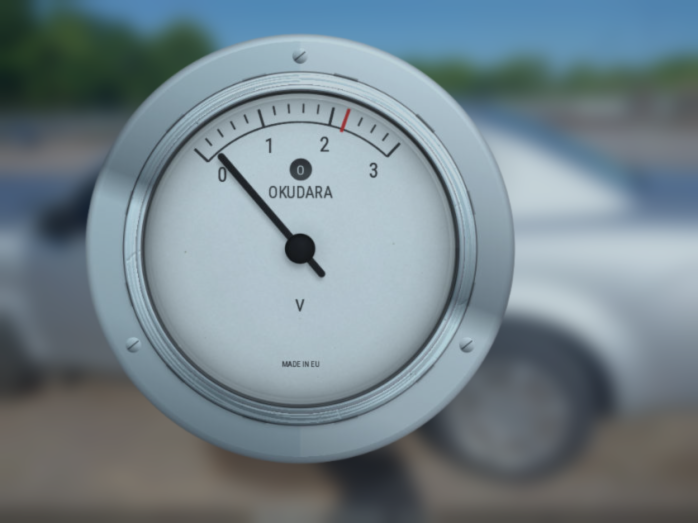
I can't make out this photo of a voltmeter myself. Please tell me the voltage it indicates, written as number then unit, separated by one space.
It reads 0.2 V
